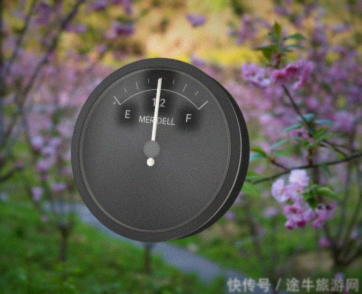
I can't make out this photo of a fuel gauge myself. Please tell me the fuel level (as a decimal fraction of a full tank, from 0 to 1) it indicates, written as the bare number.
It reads 0.5
